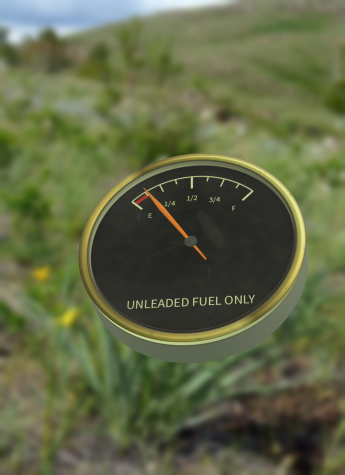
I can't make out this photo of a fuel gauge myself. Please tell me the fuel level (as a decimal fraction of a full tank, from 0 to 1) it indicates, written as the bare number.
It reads 0.125
